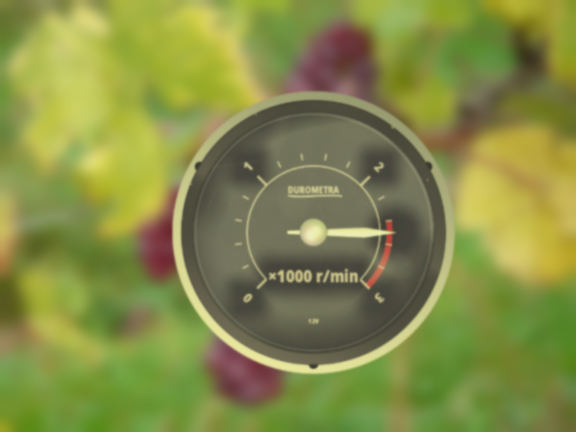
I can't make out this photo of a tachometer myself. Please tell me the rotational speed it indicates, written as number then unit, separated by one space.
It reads 2500 rpm
